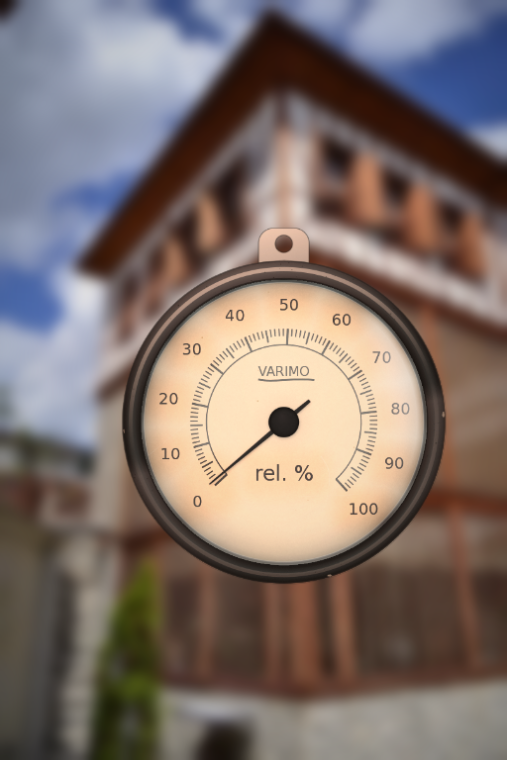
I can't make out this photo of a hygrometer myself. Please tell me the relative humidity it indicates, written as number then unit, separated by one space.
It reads 1 %
